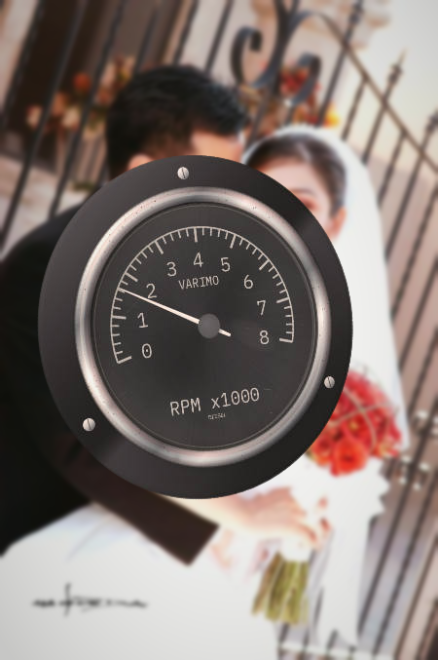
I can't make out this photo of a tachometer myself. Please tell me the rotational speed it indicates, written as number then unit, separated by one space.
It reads 1600 rpm
